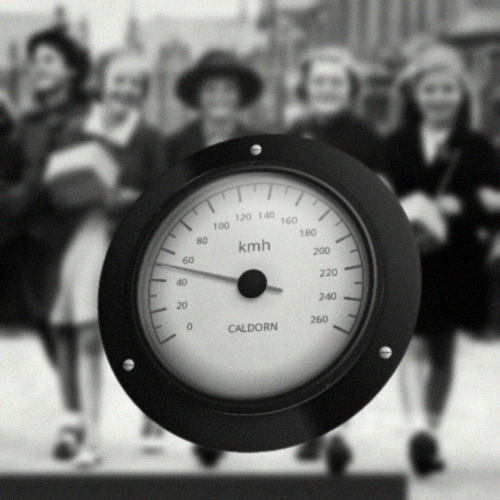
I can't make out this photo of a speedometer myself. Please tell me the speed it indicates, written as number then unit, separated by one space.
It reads 50 km/h
